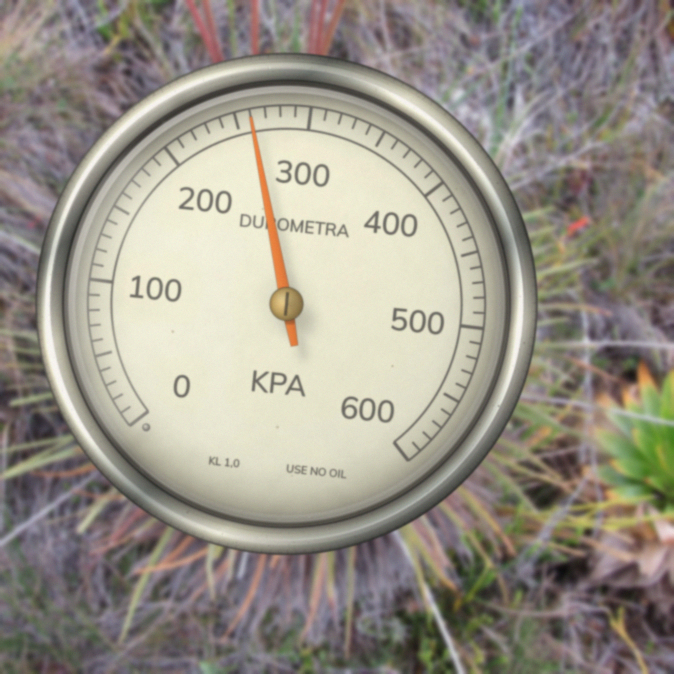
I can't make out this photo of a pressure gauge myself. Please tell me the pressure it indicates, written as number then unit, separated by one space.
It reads 260 kPa
